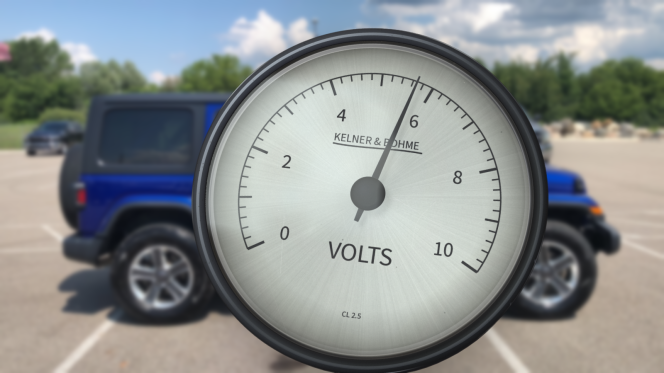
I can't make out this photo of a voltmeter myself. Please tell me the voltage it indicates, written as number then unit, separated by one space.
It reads 5.7 V
